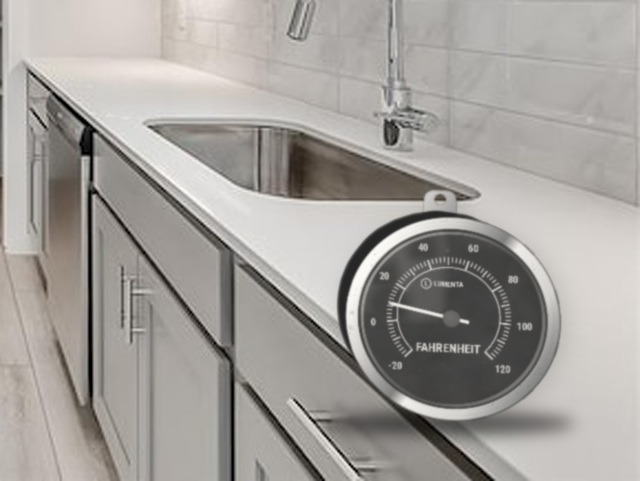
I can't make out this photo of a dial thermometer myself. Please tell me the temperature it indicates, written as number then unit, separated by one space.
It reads 10 °F
